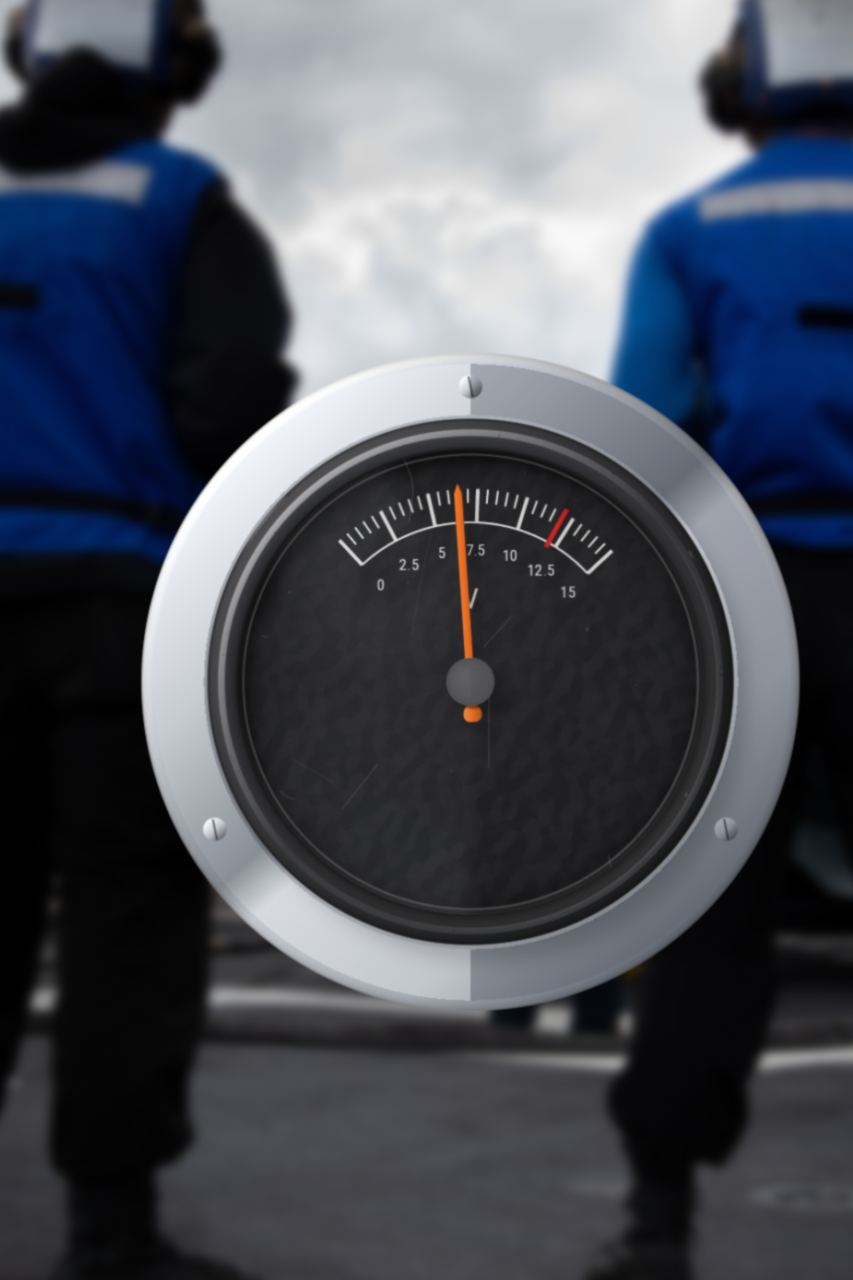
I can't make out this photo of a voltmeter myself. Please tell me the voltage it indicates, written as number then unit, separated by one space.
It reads 6.5 V
